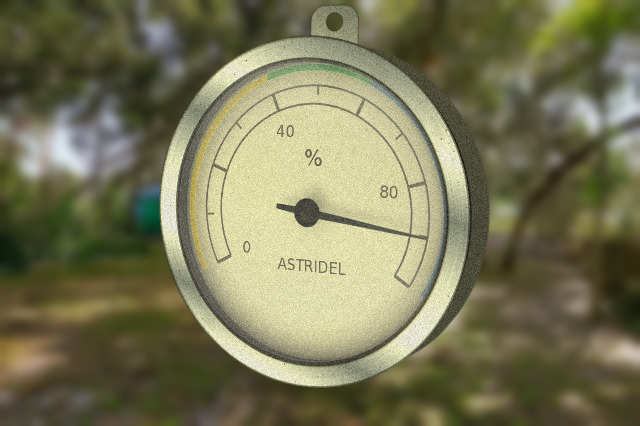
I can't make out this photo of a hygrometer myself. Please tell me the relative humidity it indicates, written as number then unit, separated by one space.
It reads 90 %
